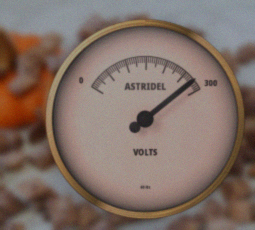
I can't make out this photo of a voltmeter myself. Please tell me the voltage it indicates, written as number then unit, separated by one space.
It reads 275 V
